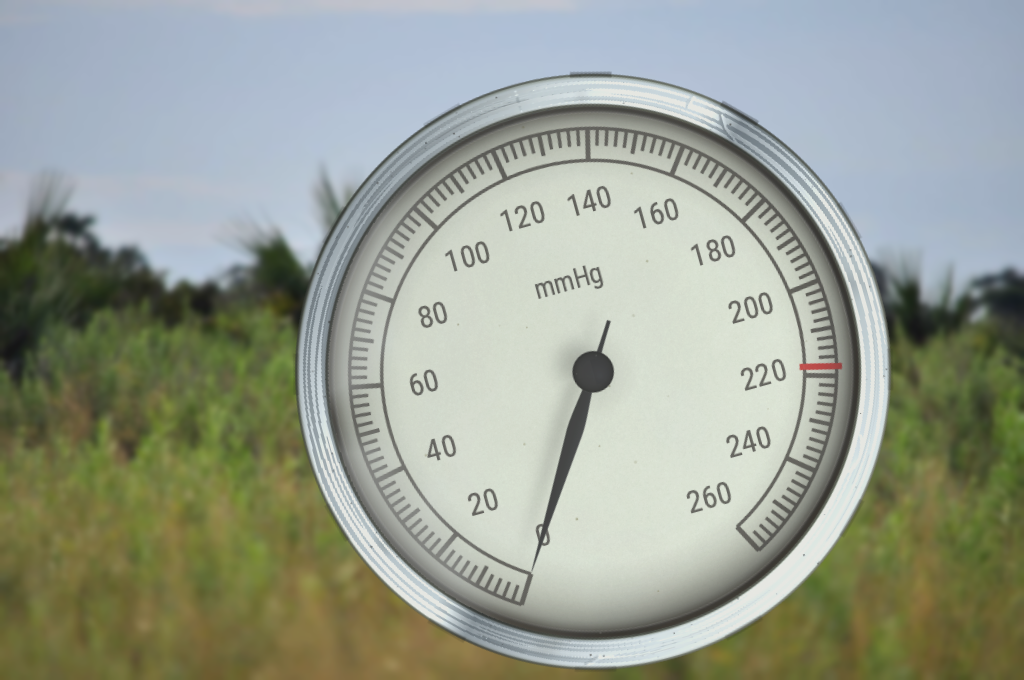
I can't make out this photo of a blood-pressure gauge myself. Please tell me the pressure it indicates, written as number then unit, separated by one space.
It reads 0 mmHg
